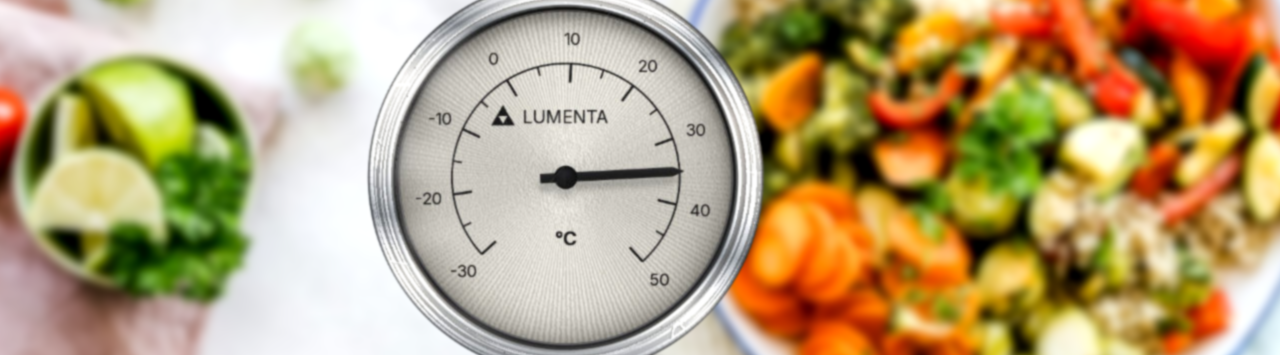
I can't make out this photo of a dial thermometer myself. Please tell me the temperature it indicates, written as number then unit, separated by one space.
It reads 35 °C
